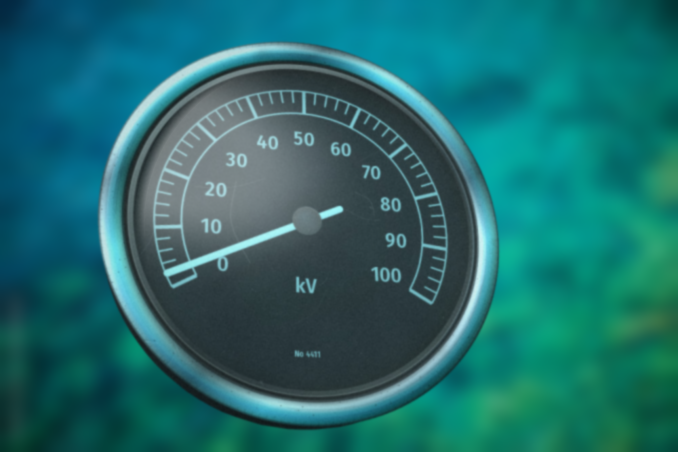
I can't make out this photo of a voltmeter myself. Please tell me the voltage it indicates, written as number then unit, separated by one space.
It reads 2 kV
